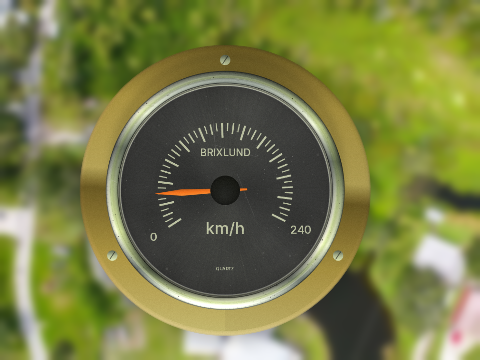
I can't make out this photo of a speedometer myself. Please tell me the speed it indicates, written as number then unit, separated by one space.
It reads 30 km/h
